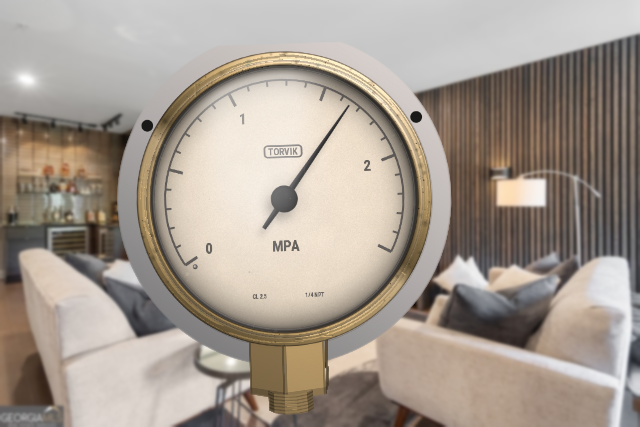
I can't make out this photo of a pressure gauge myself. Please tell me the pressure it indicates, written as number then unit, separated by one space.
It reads 1.65 MPa
